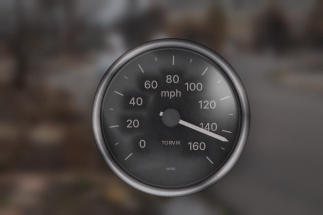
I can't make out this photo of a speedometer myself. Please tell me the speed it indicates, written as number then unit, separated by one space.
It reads 145 mph
